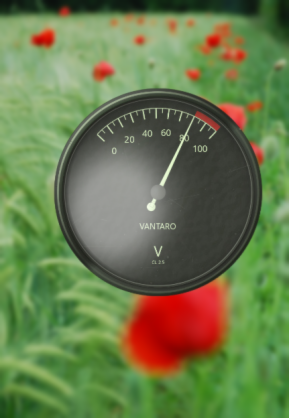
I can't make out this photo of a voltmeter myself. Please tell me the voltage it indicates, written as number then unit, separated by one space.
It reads 80 V
